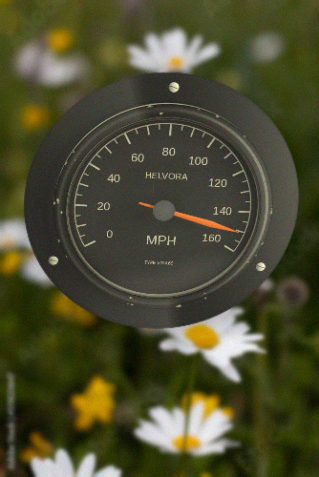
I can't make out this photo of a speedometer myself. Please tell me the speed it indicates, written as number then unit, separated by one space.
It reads 150 mph
